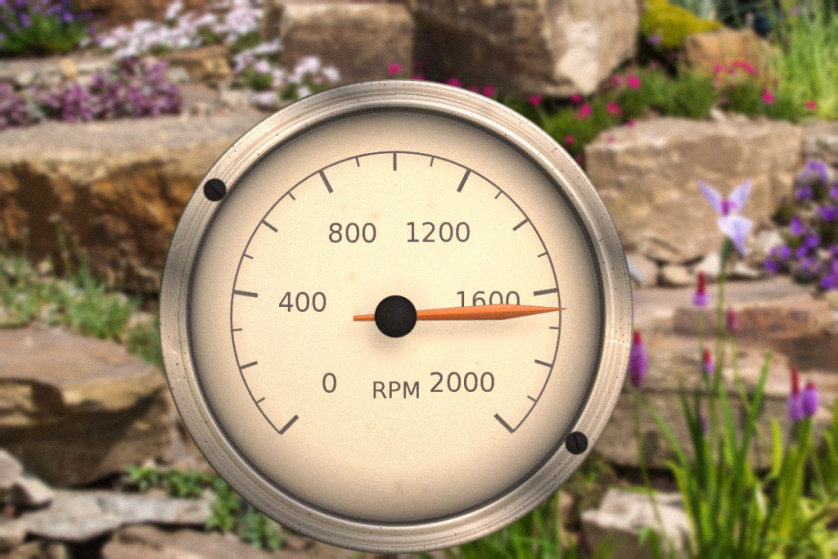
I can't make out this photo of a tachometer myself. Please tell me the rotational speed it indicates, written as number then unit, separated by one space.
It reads 1650 rpm
